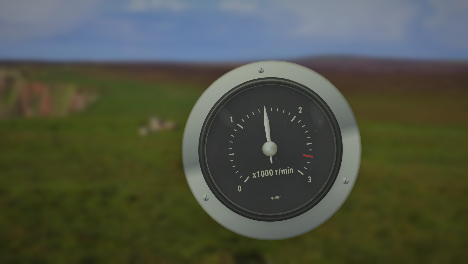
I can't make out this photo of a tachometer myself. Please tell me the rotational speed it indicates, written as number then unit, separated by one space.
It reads 1500 rpm
